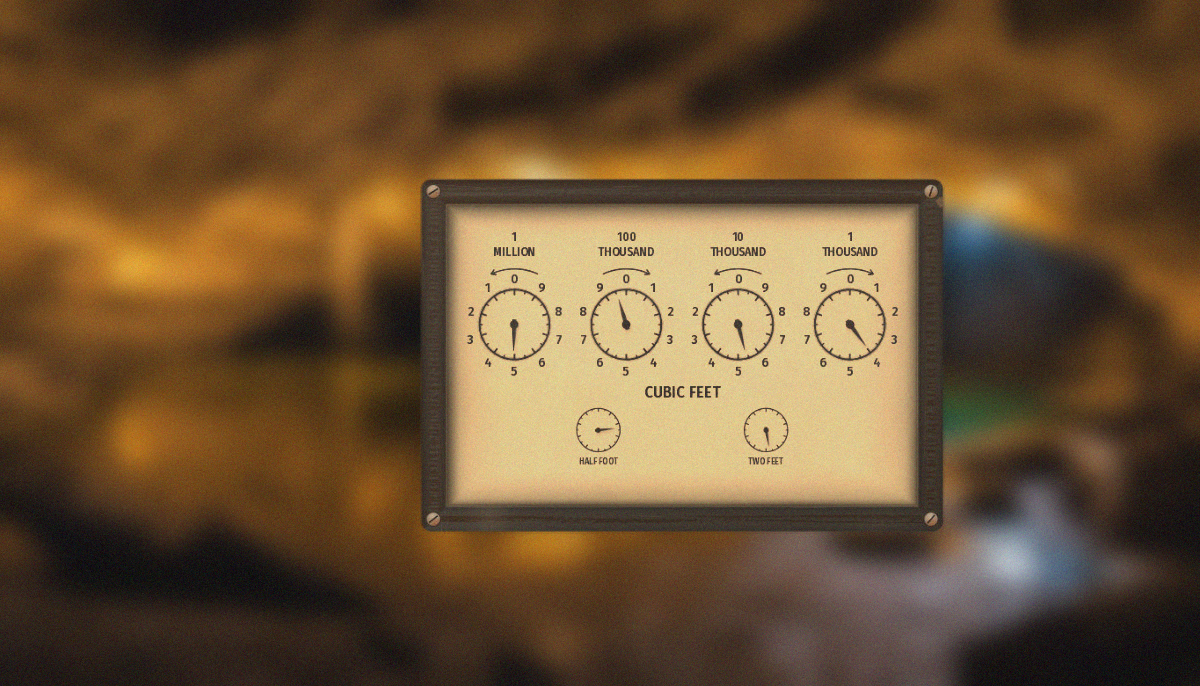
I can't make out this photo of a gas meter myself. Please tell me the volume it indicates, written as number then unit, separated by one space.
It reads 495400 ft³
